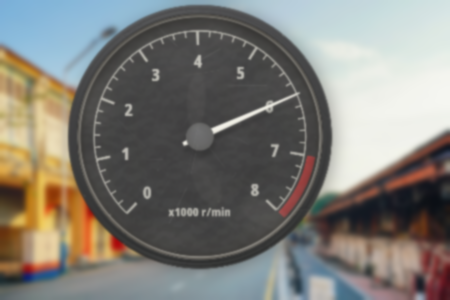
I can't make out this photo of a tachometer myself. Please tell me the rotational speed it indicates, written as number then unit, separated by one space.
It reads 6000 rpm
